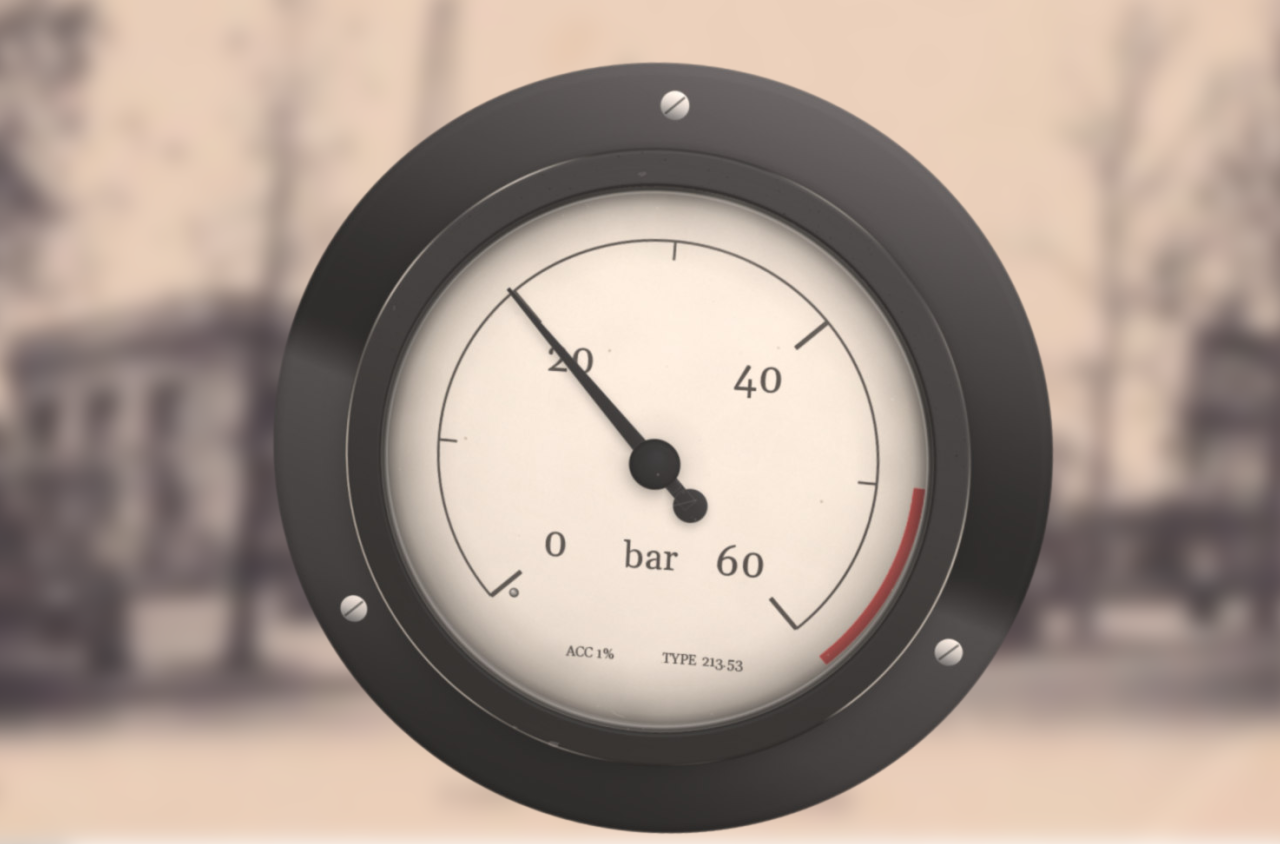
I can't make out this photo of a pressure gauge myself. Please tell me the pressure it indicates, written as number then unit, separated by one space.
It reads 20 bar
